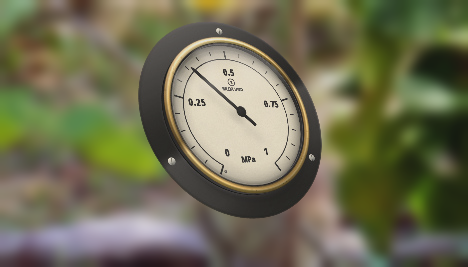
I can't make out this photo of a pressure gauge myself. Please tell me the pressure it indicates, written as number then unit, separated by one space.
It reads 0.35 MPa
